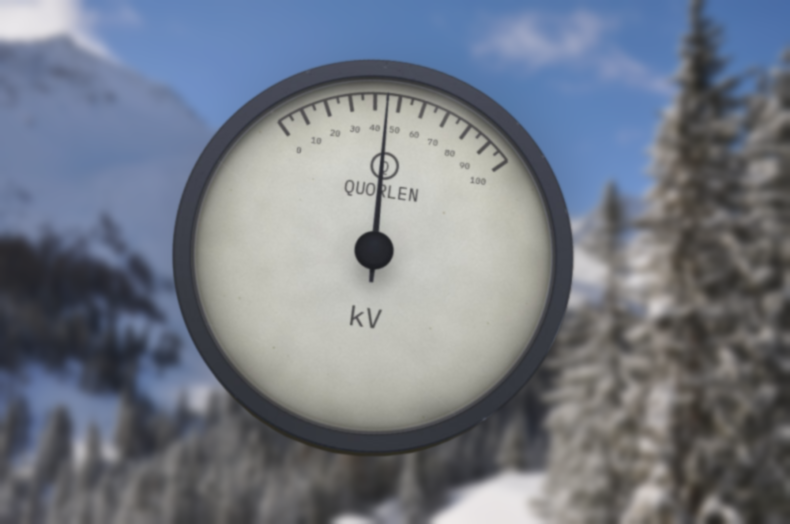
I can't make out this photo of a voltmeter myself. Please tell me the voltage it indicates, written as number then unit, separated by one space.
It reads 45 kV
